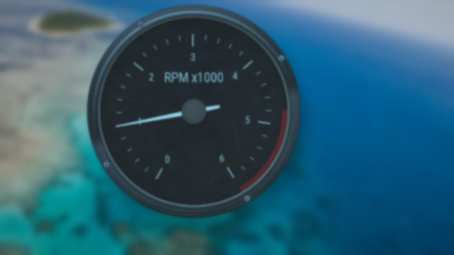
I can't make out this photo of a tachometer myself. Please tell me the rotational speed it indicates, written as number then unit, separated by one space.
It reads 1000 rpm
